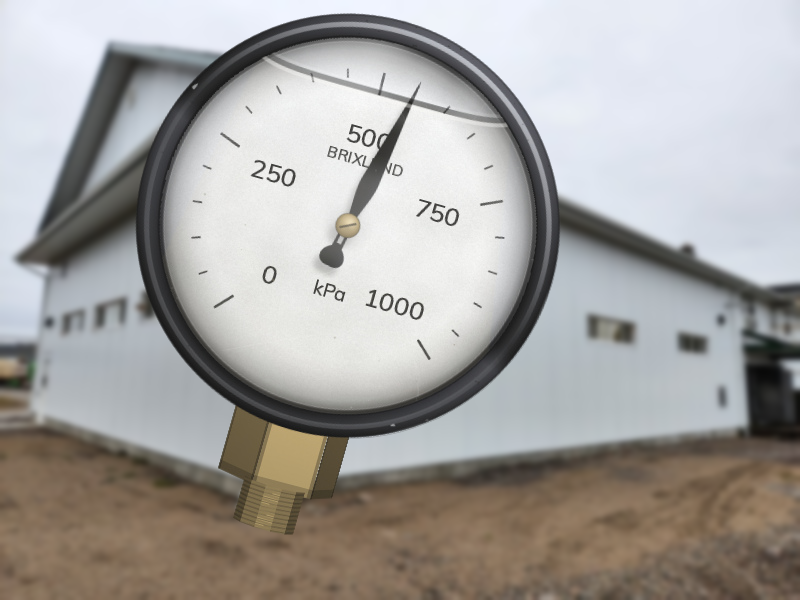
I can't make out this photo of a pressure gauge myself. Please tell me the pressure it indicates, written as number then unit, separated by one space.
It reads 550 kPa
